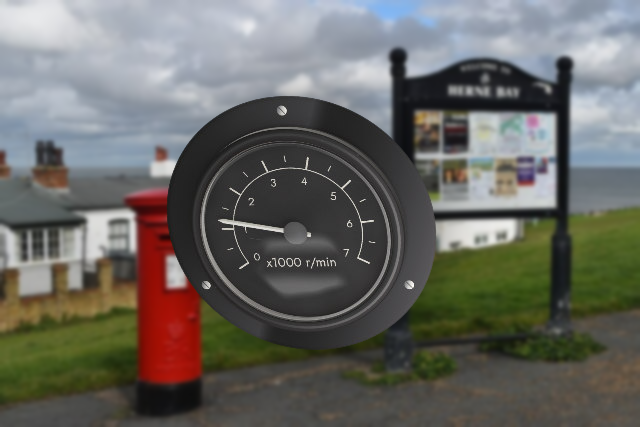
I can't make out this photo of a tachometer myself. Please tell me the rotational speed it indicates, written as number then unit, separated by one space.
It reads 1250 rpm
